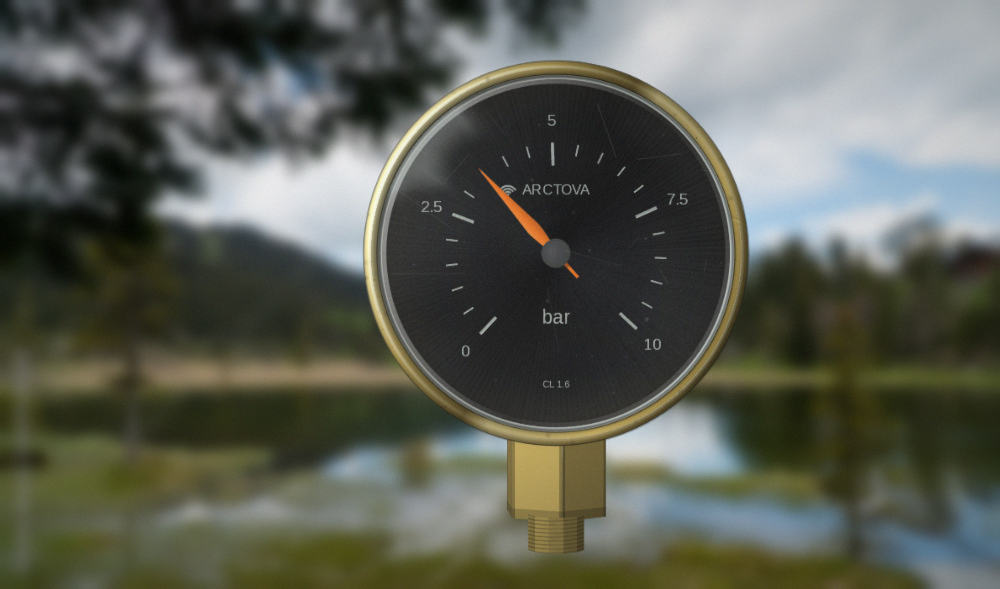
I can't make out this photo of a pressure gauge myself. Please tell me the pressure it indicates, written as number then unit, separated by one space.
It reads 3.5 bar
